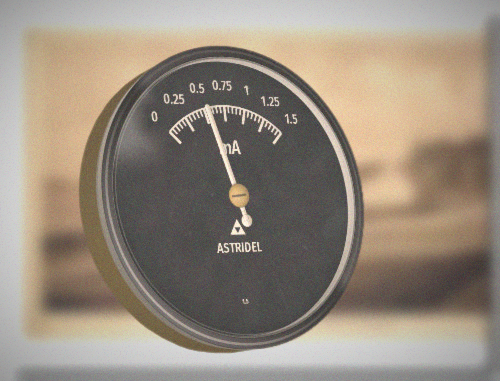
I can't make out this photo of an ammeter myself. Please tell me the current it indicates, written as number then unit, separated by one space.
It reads 0.5 mA
